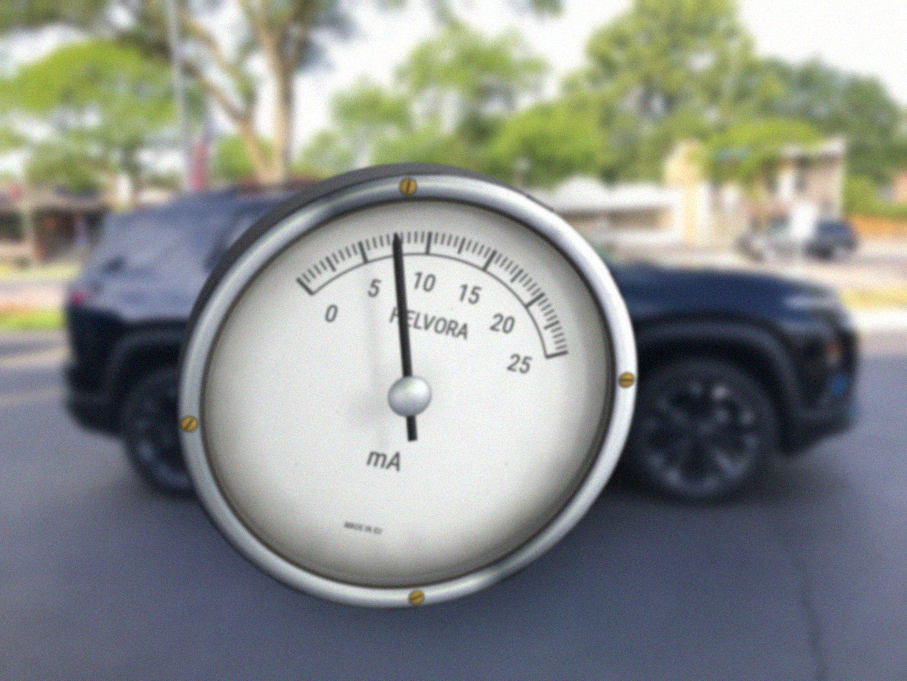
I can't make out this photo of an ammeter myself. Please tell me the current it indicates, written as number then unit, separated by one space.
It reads 7.5 mA
